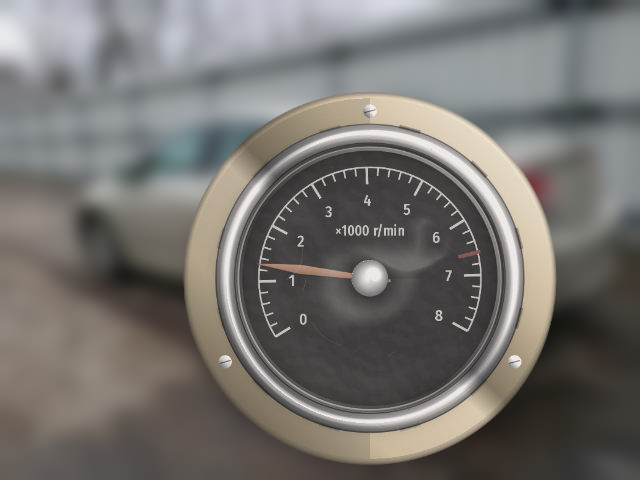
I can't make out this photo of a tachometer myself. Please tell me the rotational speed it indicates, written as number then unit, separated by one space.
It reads 1300 rpm
